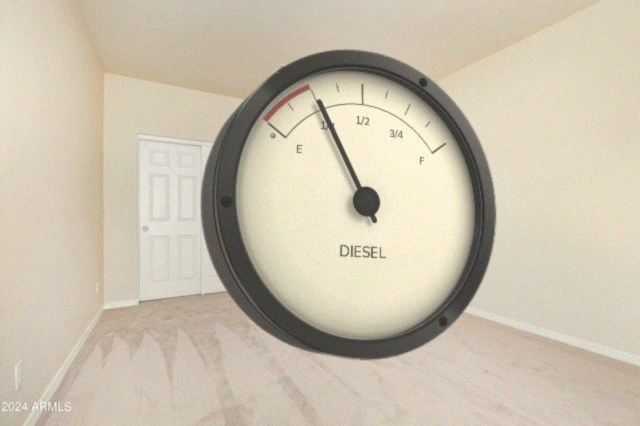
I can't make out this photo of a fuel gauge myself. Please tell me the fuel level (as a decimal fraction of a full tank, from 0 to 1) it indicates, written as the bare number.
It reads 0.25
